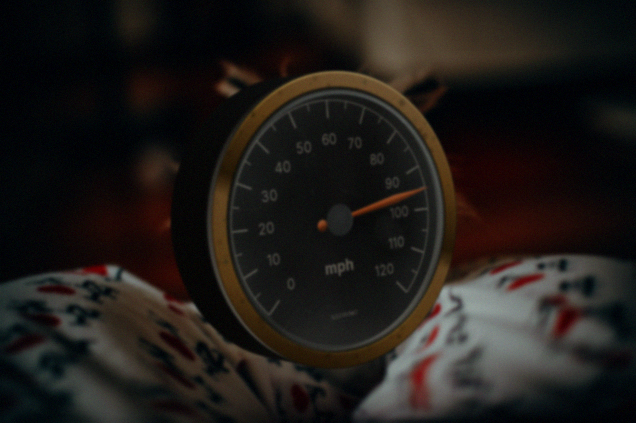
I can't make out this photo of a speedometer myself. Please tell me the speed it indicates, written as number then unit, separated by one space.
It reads 95 mph
